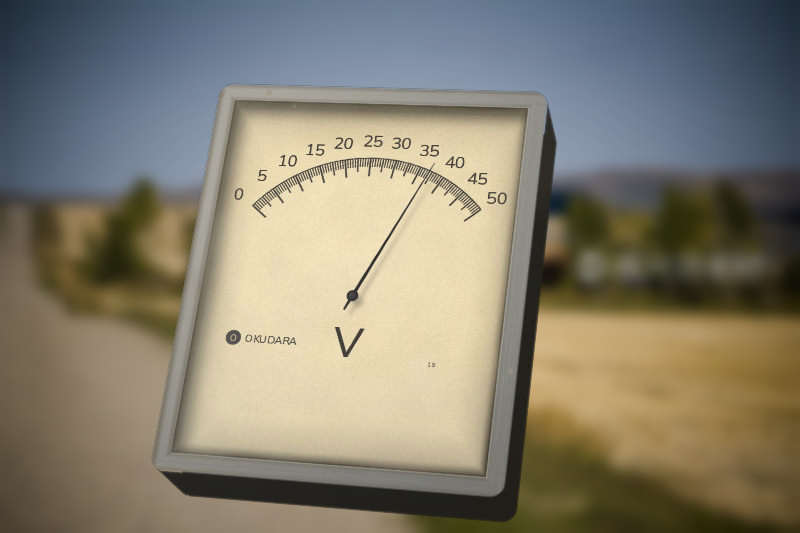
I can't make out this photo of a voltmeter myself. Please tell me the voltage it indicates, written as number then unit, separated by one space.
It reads 37.5 V
